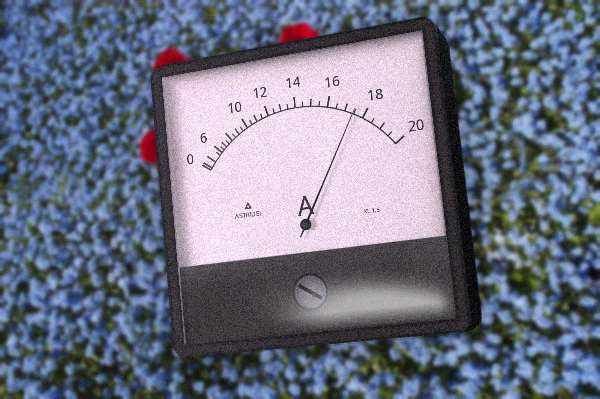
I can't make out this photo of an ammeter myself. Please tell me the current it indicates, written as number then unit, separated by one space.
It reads 17.5 A
